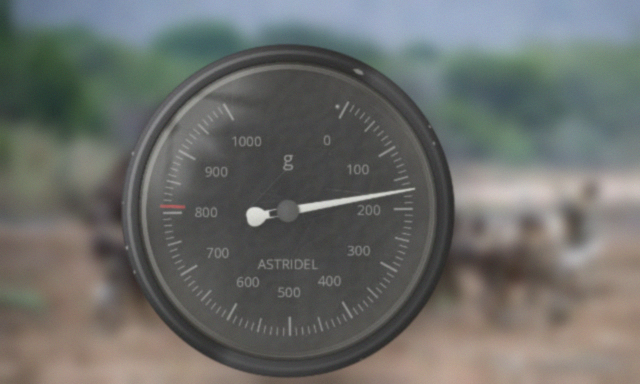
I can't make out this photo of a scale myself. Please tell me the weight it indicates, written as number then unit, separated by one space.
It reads 170 g
